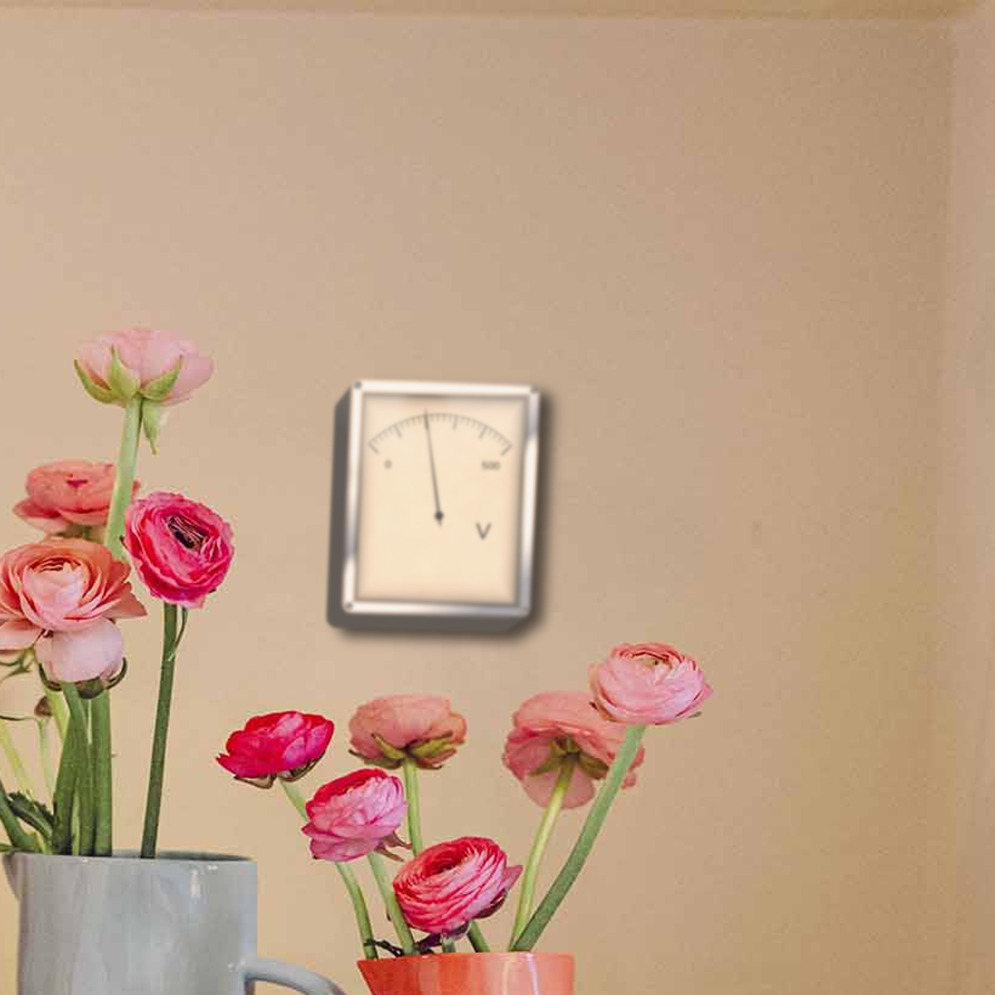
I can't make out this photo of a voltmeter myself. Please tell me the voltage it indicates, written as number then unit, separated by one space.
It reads 200 V
